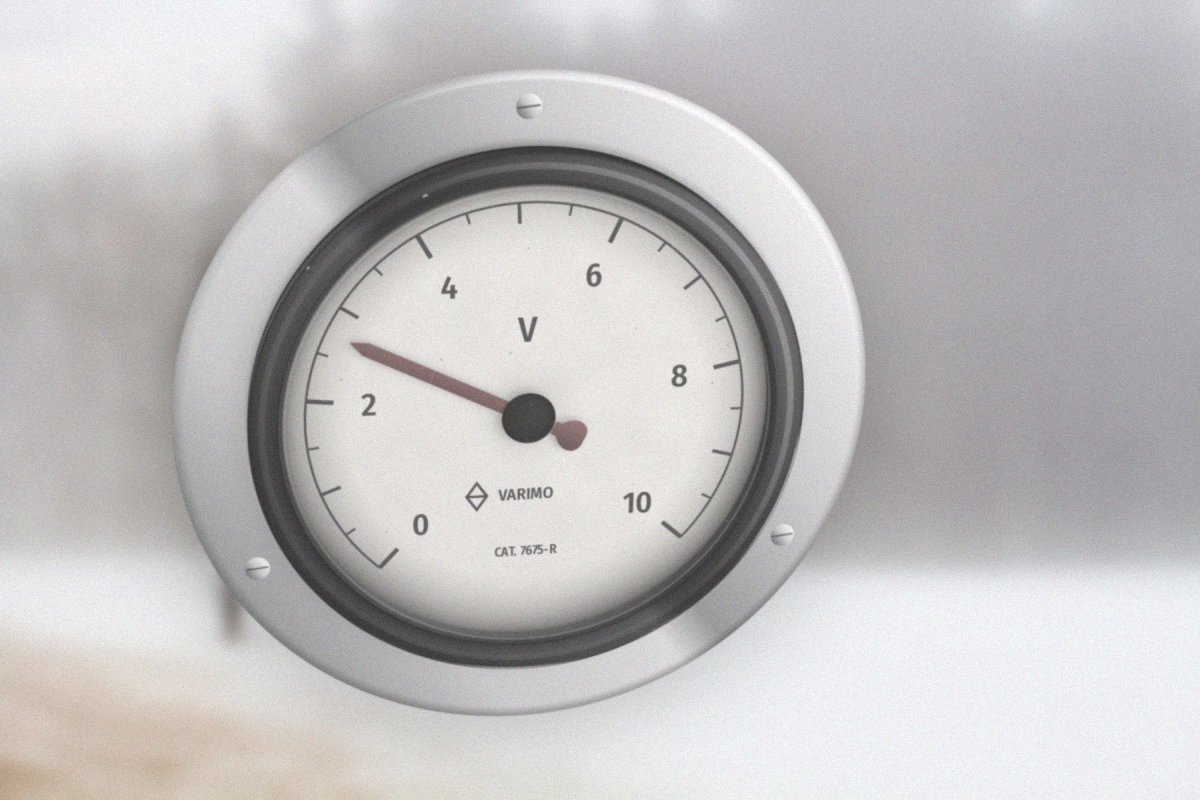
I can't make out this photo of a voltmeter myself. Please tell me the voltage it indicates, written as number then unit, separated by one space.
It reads 2.75 V
